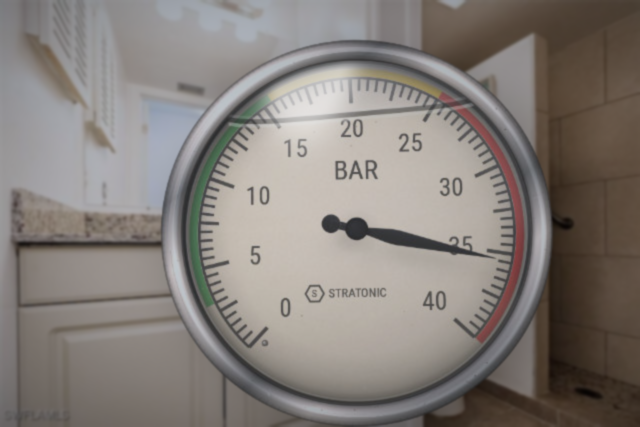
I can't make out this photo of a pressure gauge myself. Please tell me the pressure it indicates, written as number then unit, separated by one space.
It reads 35.5 bar
